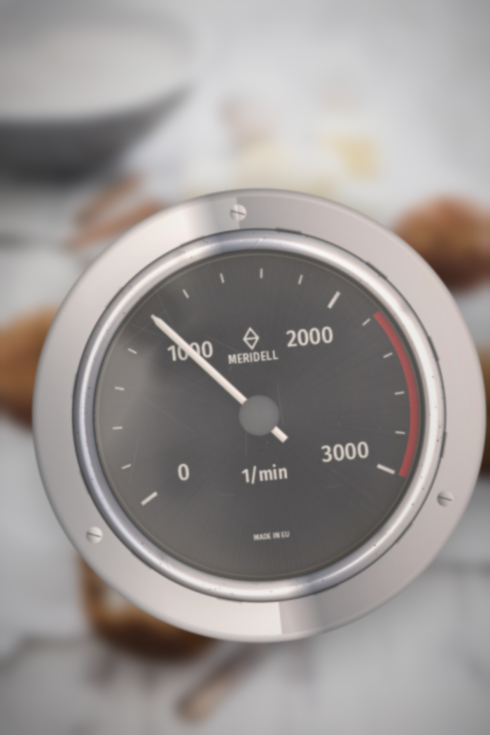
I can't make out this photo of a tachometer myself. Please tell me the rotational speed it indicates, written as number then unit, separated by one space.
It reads 1000 rpm
